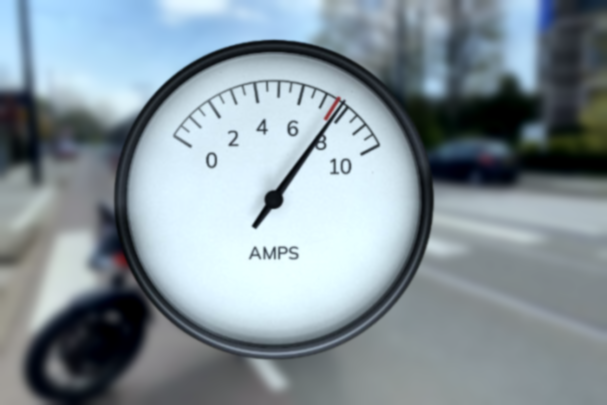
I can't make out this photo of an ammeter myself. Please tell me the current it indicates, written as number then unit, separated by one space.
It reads 7.75 A
